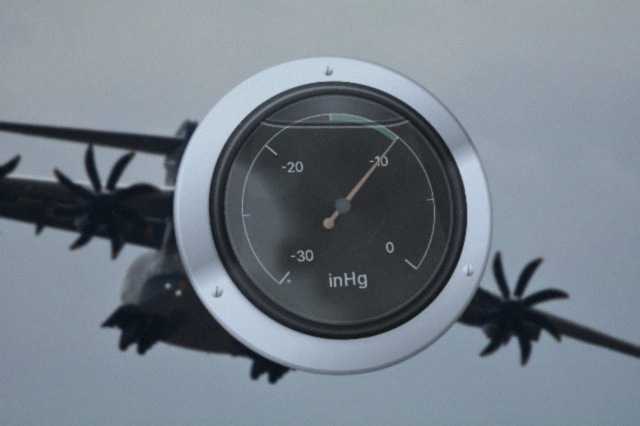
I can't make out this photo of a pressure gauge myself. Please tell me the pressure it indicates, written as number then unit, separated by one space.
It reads -10 inHg
